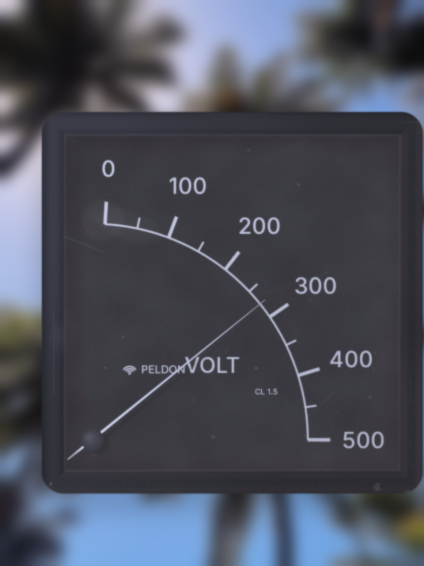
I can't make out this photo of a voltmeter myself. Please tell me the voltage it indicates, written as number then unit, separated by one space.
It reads 275 V
